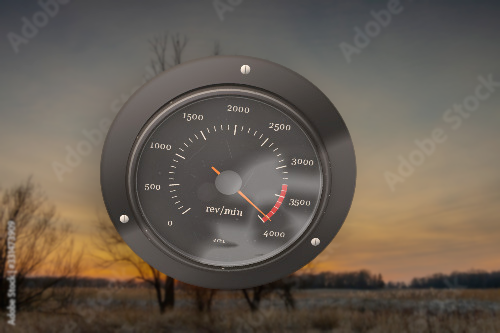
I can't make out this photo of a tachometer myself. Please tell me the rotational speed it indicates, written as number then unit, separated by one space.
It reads 3900 rpm
